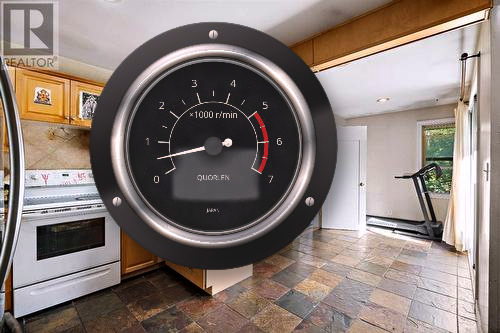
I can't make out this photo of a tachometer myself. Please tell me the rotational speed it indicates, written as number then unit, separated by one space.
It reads 500 rpm
